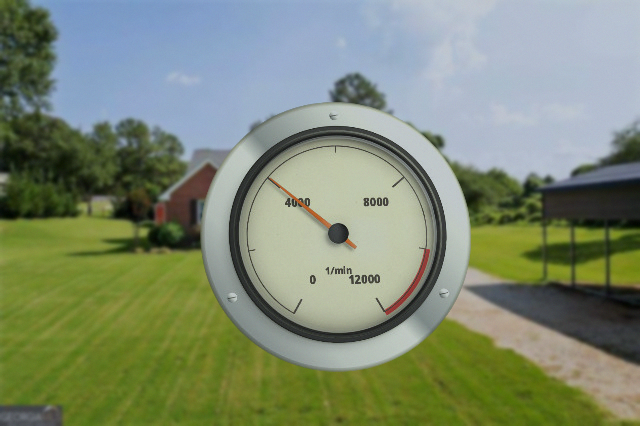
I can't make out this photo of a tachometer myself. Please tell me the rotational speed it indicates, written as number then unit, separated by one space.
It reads 4000 rpm
